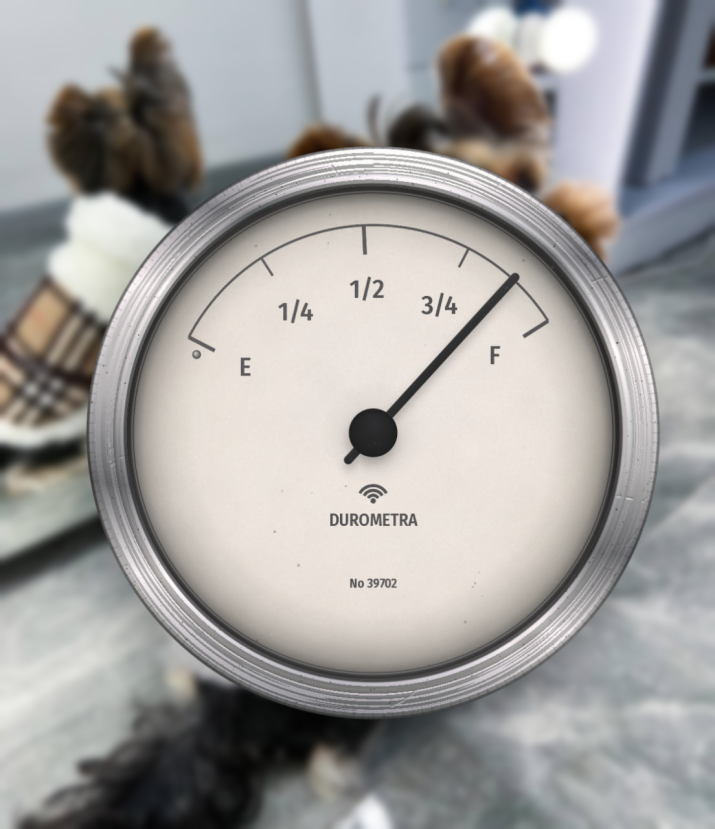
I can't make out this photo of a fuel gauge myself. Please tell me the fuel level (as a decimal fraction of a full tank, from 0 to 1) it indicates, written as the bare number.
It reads 0.875
